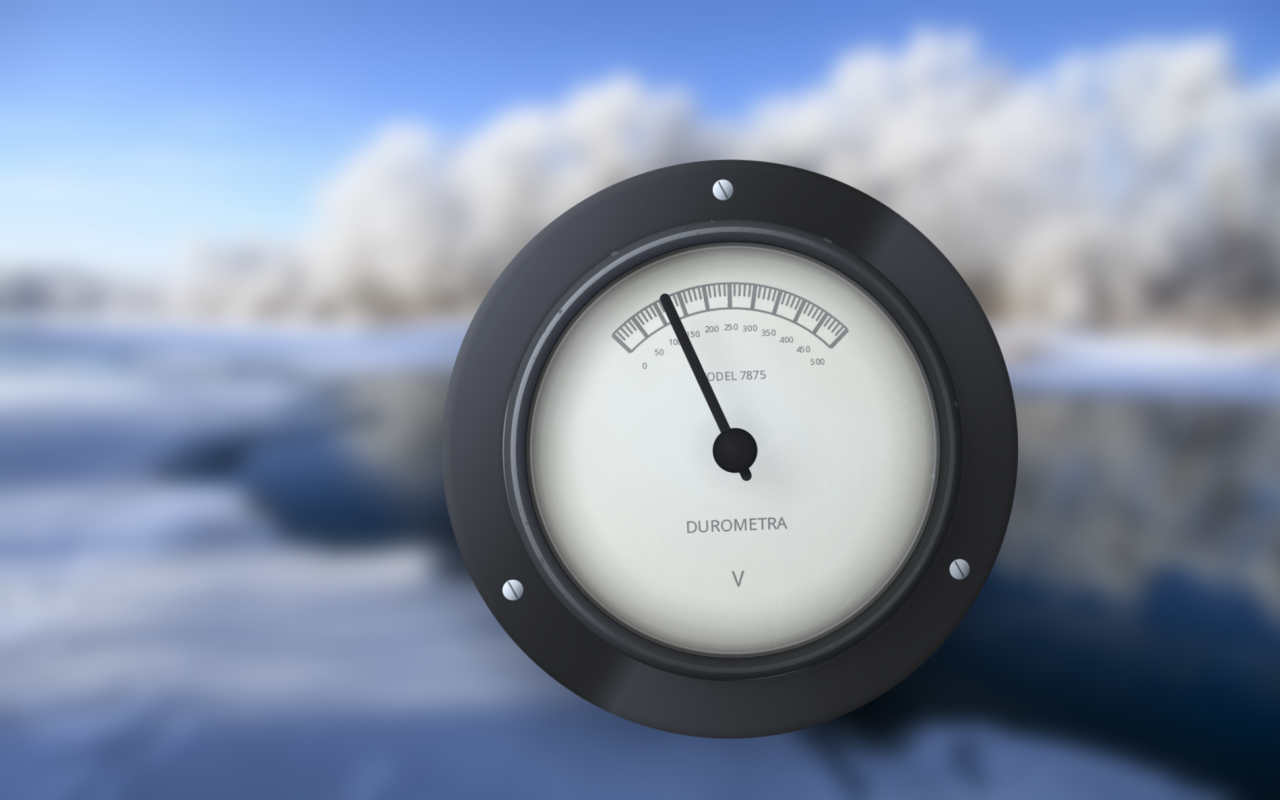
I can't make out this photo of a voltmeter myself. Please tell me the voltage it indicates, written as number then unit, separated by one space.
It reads 120 V
